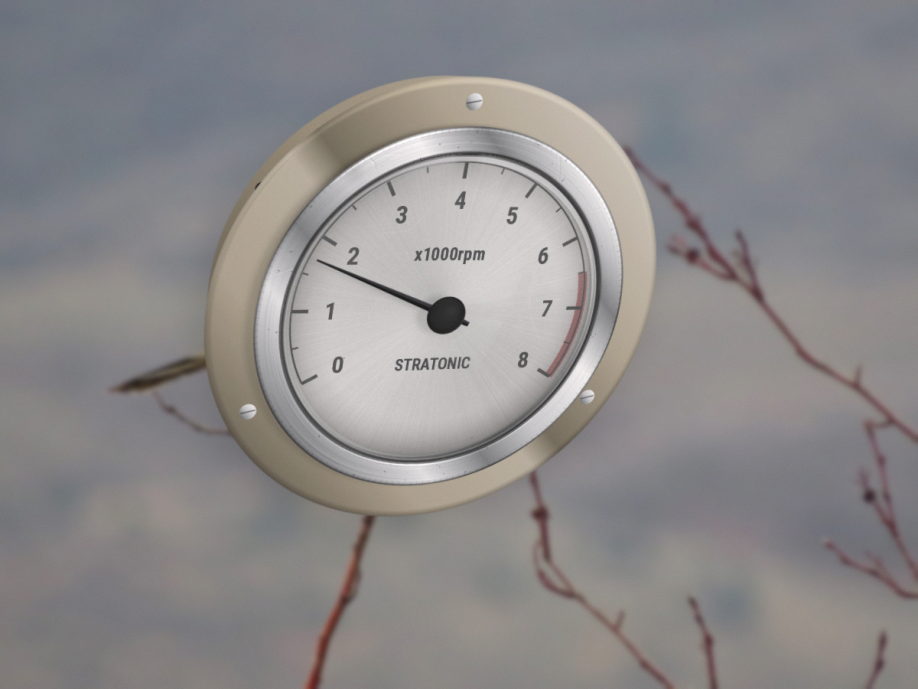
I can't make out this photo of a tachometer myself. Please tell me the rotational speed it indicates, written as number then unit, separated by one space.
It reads 1750 rpm
